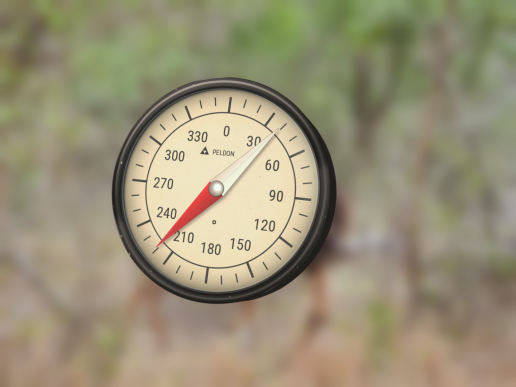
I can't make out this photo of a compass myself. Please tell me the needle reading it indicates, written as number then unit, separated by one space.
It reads 220 °
